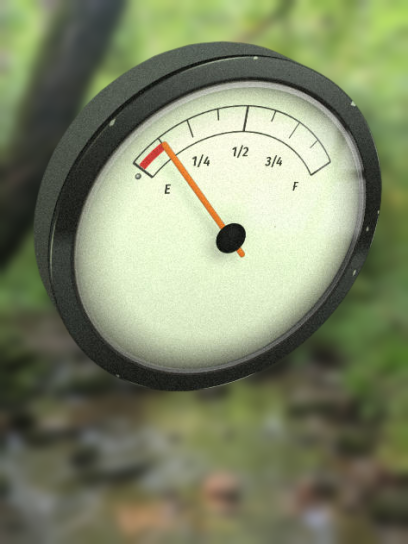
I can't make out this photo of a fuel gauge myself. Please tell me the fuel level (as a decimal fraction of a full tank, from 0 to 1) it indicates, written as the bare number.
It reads 0.125
